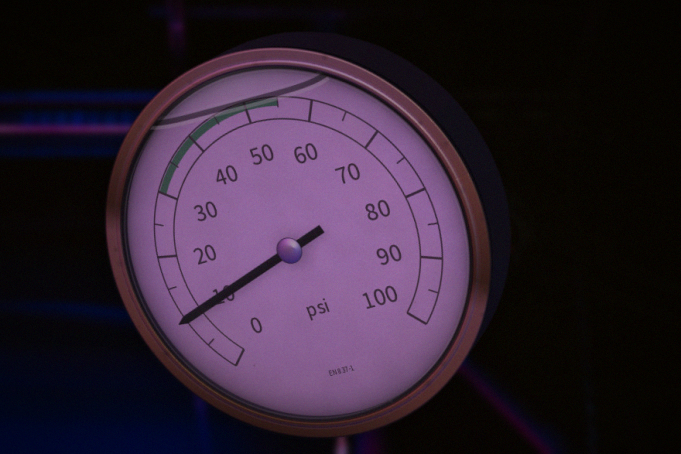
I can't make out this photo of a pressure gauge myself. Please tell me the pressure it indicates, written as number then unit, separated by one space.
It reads 10 psi
